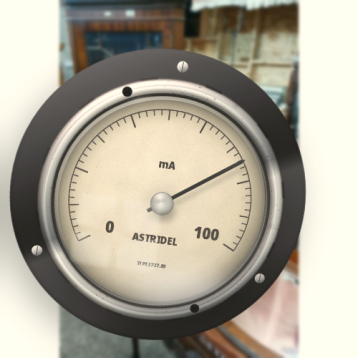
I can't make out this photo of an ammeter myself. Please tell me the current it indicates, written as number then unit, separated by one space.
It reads 74 mA
